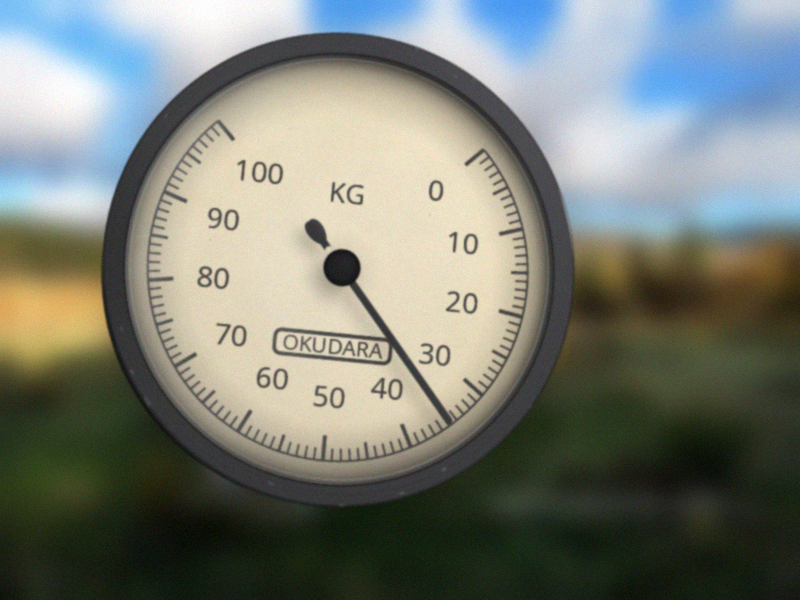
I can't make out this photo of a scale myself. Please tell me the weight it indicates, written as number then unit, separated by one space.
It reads 35 kg
